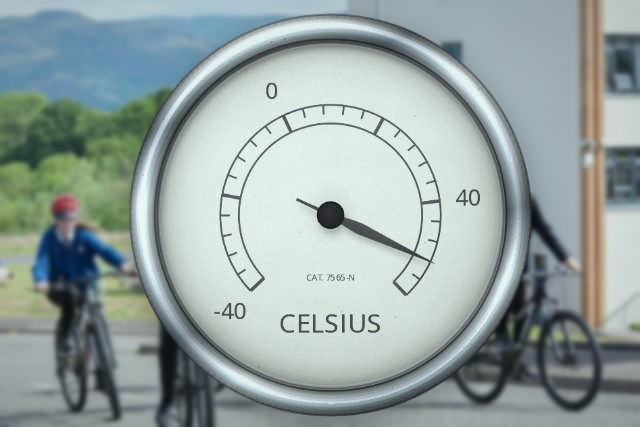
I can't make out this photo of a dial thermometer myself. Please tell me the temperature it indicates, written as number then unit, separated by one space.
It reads 52 °C
